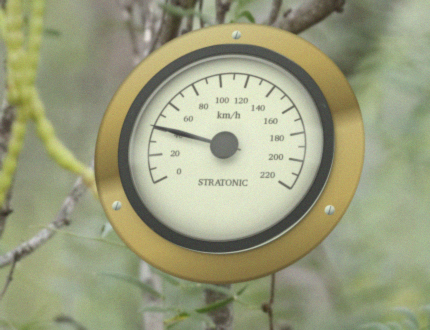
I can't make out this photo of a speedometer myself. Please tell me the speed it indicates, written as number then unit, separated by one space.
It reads 40 km/h
